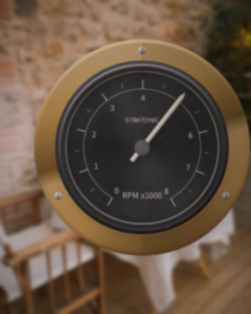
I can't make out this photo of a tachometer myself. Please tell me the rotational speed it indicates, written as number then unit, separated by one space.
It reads 5000 rpm
